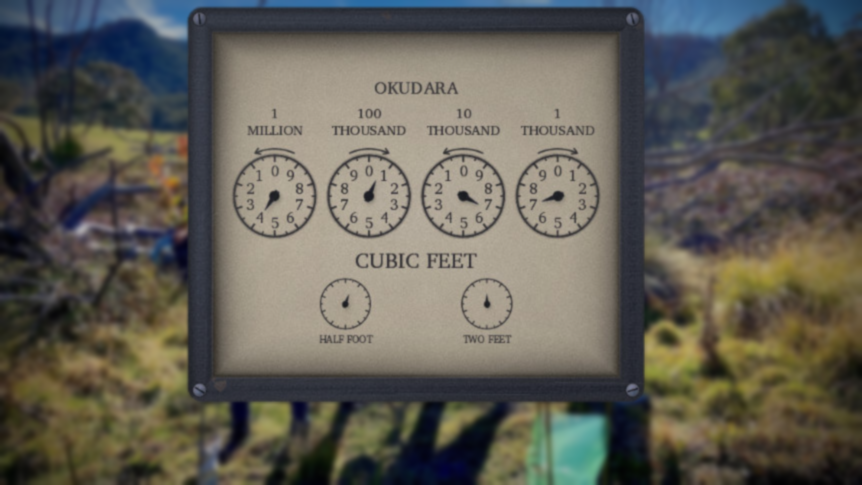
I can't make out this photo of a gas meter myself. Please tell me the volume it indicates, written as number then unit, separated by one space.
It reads 406700 ft³
